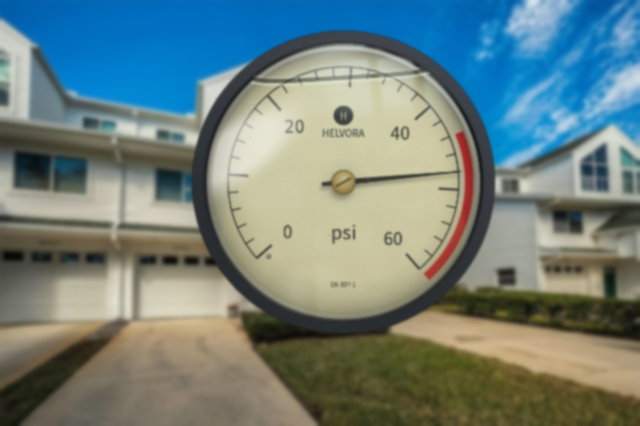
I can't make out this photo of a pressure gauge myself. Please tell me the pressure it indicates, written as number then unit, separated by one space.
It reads 48 psi
